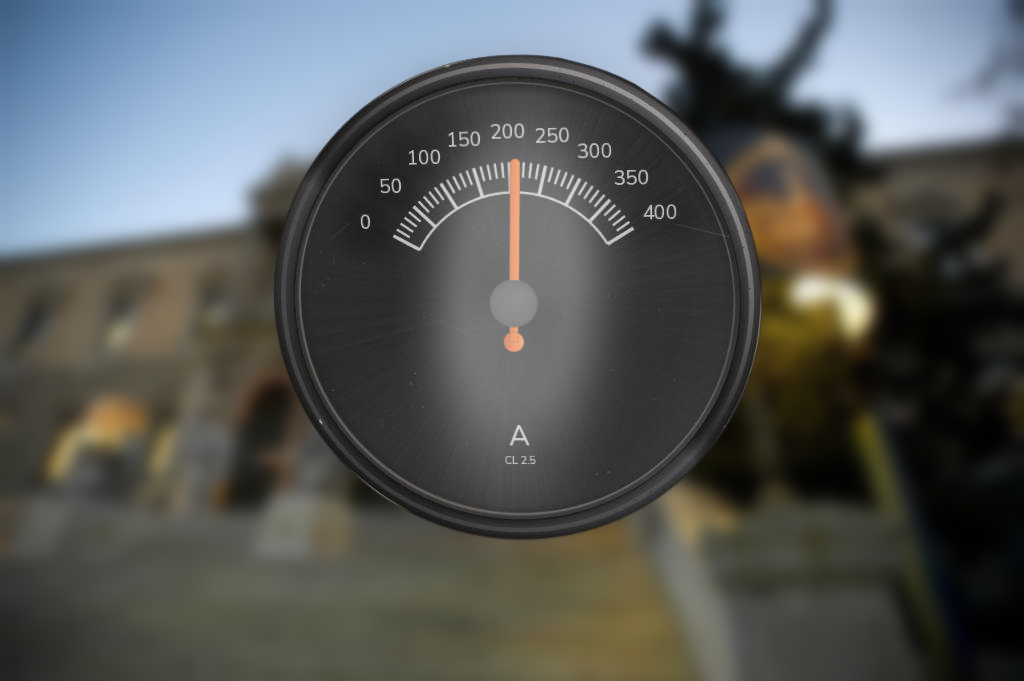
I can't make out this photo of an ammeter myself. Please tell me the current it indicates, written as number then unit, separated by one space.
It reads 210 A
